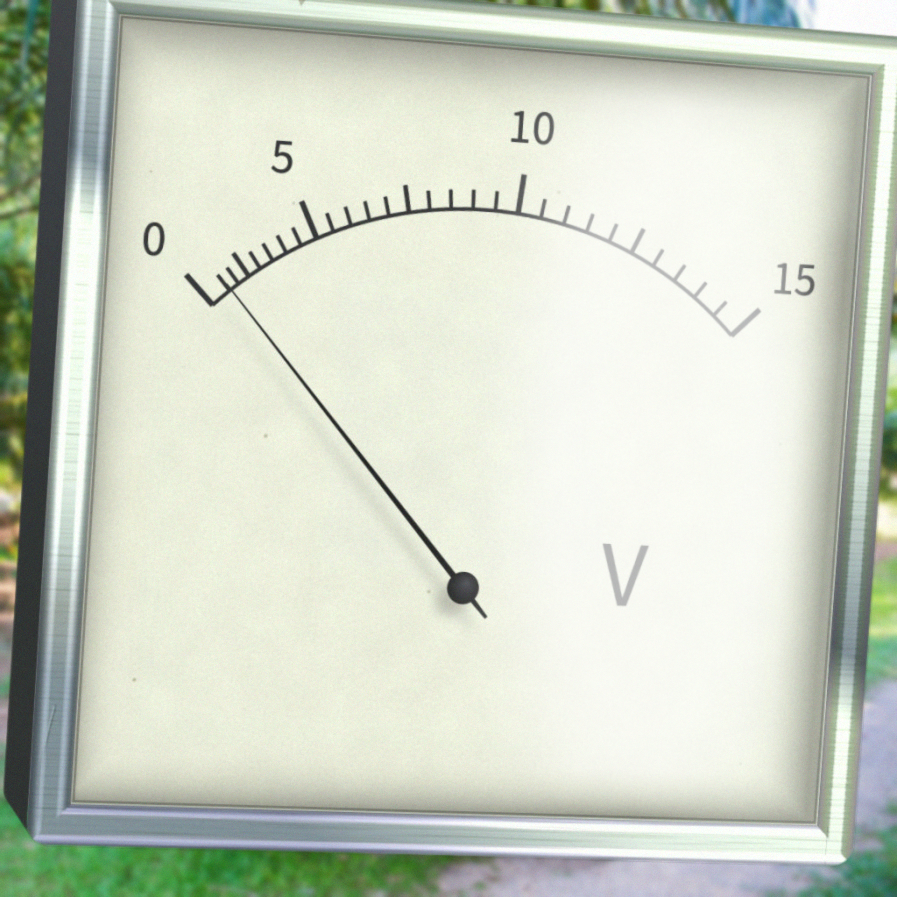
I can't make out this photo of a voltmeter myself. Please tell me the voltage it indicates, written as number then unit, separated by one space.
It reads 1.5 V
